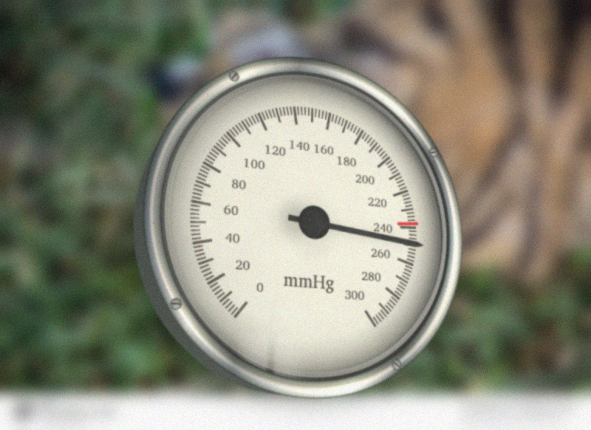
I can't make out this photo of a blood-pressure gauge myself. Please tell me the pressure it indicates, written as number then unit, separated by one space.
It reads 250 mmHg
